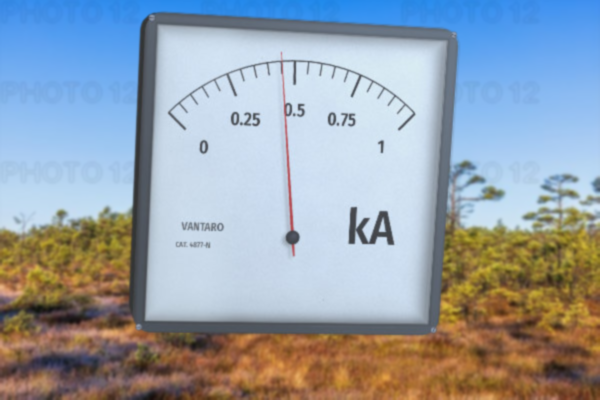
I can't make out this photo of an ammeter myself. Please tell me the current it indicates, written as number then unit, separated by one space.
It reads 0.45 kA
